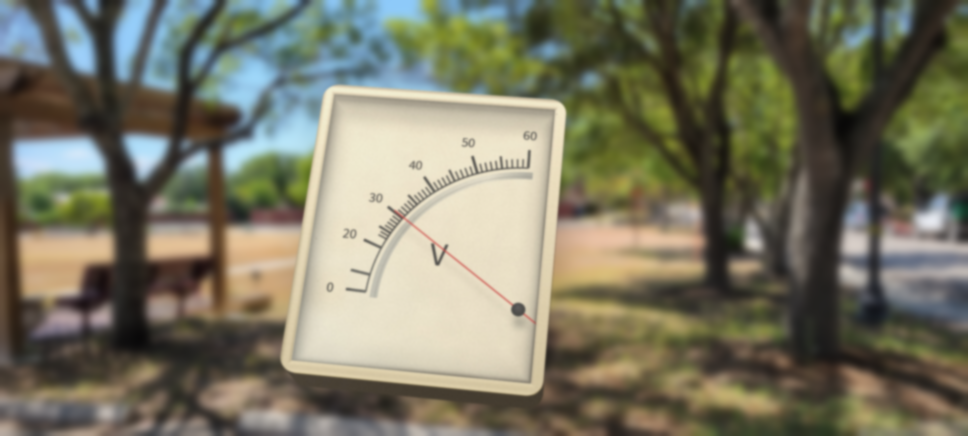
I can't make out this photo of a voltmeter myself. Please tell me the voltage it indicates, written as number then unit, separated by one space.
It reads 30 V
